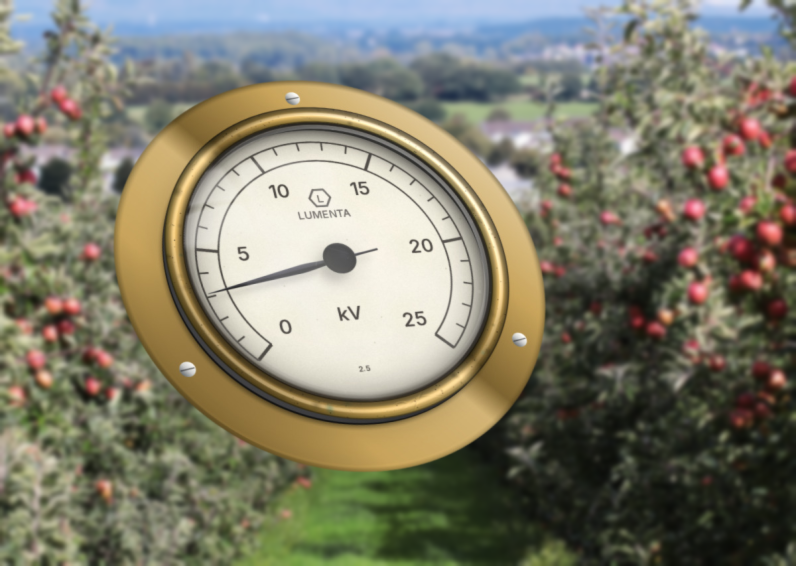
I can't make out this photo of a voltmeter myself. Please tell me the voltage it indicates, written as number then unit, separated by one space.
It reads 3 kV
